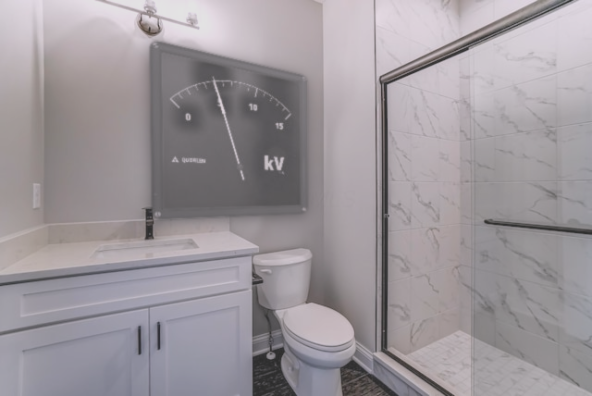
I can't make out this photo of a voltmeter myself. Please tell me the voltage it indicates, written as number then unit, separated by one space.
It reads 5 kV
